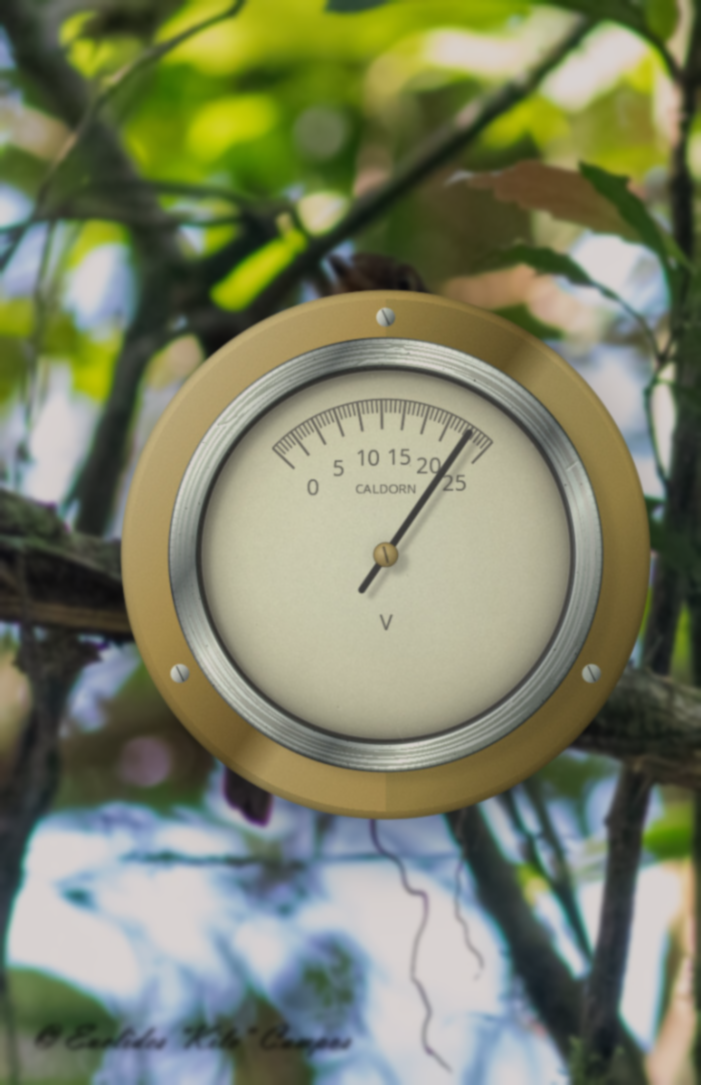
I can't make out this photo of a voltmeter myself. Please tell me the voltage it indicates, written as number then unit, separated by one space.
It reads 22.5 V
